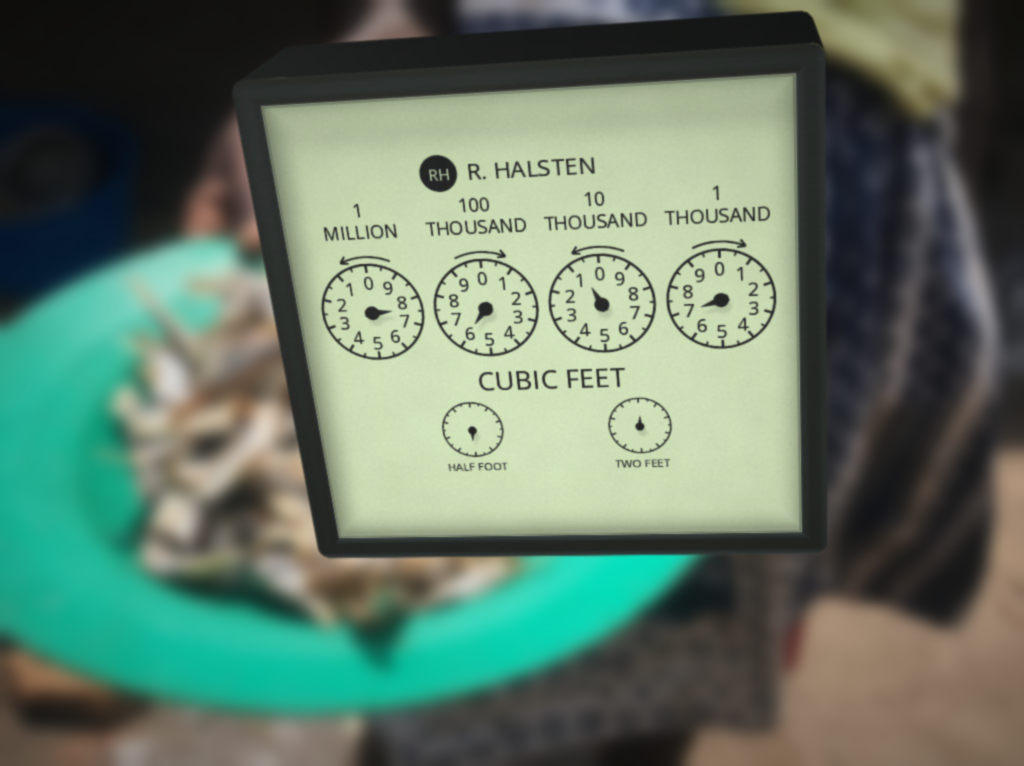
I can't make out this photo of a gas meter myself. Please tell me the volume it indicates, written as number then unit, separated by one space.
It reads 760700 ft³
